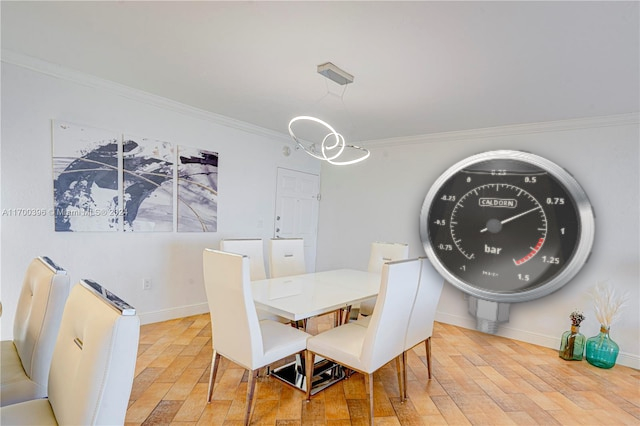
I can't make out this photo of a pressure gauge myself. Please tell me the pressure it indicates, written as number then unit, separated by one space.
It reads 0.75 bar
